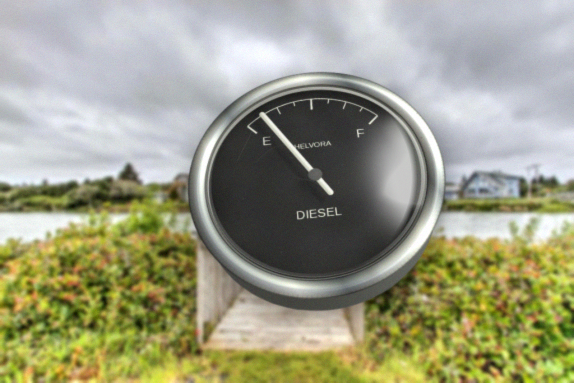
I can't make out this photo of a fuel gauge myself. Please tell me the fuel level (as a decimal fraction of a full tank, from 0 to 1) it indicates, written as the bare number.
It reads 0.125
